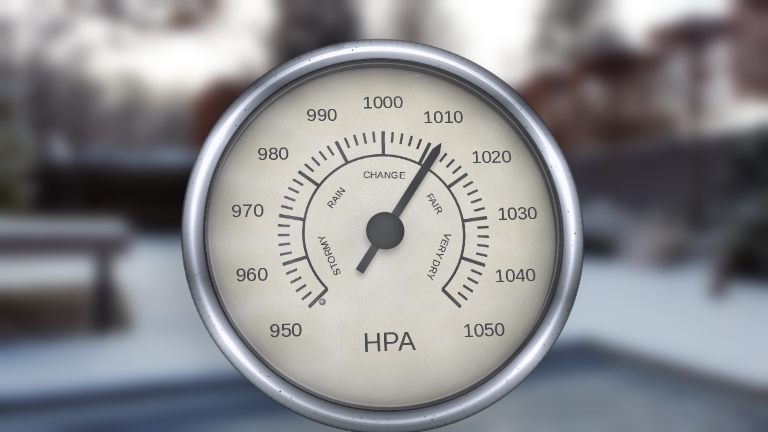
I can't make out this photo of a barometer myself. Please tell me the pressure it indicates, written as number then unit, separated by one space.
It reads 1012 hPa
